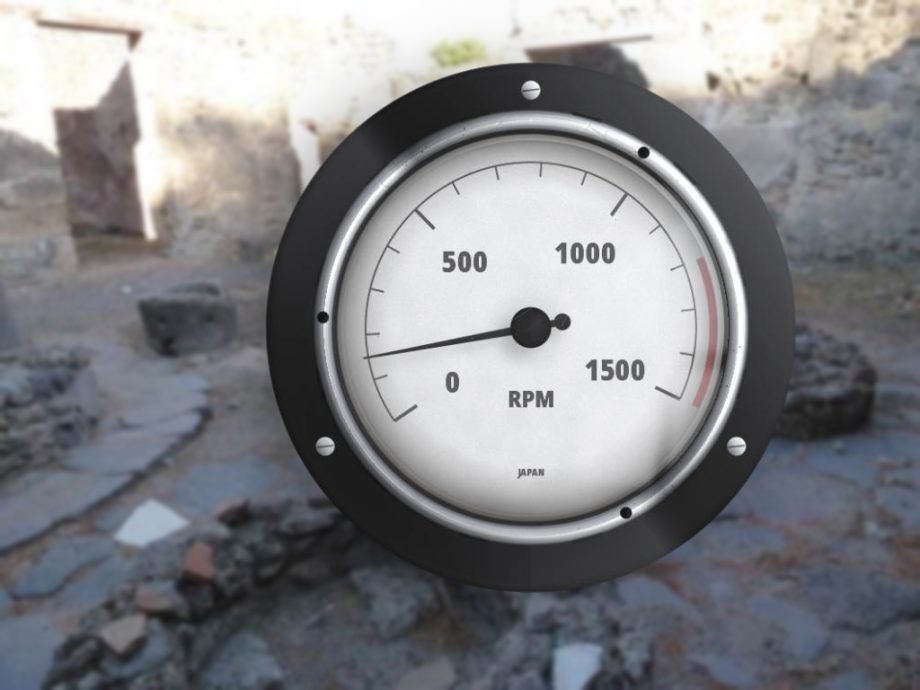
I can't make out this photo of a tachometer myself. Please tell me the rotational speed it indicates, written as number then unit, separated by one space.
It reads 150 rpm
